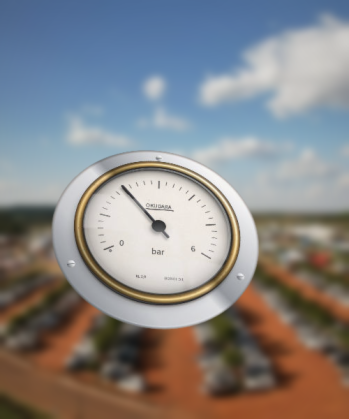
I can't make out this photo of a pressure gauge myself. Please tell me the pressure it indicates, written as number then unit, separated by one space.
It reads 2 bar
